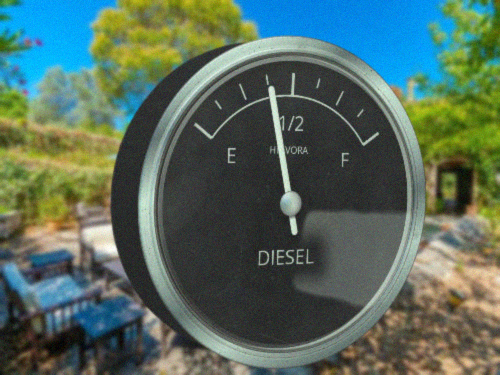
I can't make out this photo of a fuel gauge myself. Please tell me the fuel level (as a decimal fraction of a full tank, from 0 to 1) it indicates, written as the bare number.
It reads 0.375
